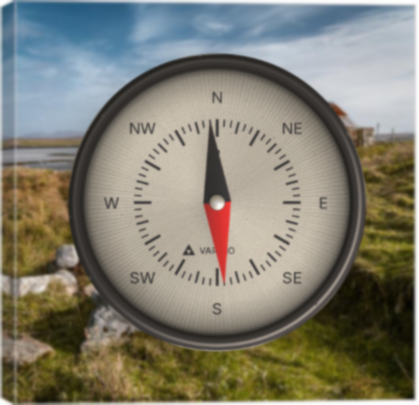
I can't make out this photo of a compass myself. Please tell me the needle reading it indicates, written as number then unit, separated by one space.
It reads 175 °
